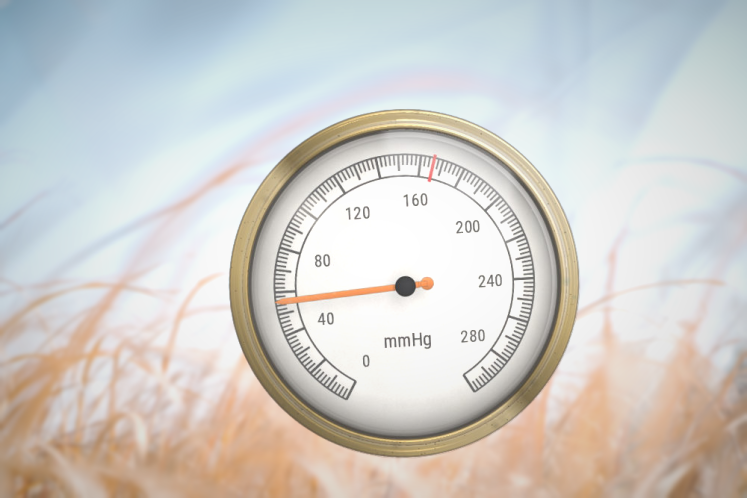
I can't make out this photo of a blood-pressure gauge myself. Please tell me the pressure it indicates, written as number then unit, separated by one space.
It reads 56 mmHg
